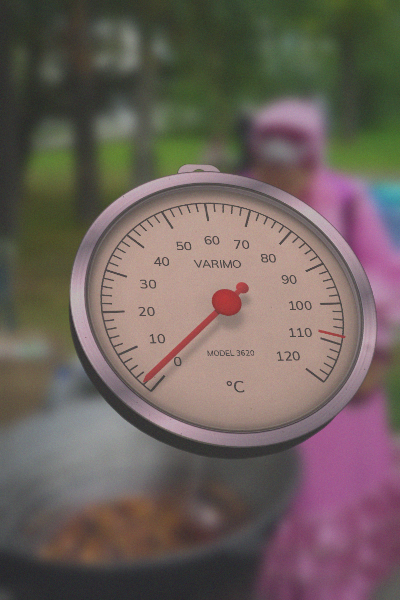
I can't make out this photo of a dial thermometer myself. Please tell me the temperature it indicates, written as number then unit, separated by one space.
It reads 2 °C
